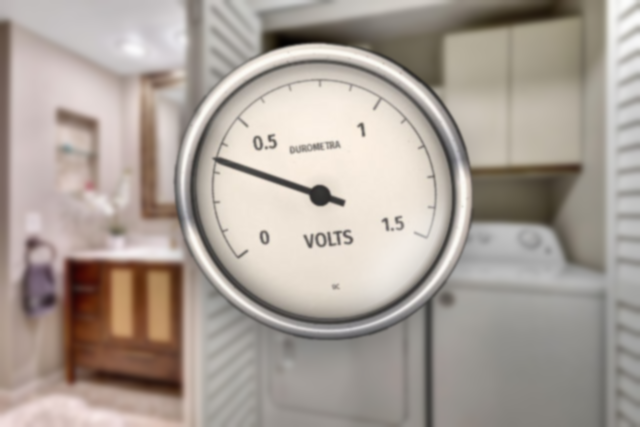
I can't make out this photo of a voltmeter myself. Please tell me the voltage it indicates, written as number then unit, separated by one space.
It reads 0.35 V
